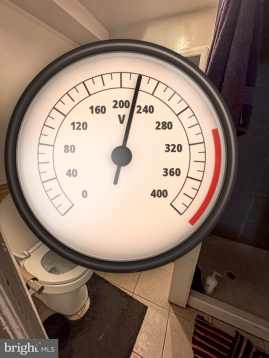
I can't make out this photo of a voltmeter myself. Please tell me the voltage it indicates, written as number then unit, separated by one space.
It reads 220 V
